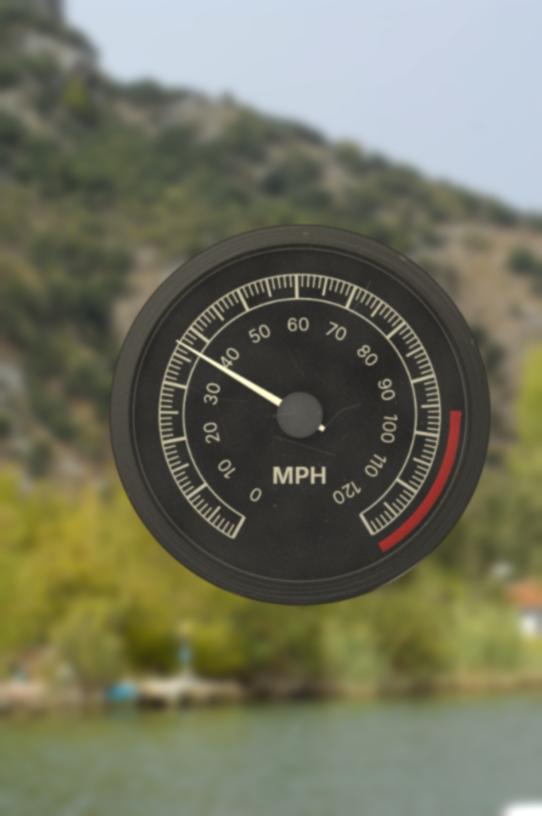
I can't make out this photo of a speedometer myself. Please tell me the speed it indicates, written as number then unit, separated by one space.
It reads 37 mph
